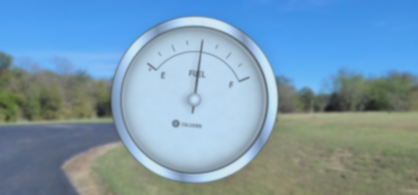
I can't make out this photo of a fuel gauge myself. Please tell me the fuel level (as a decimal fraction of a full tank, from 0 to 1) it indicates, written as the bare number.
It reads 0.5
